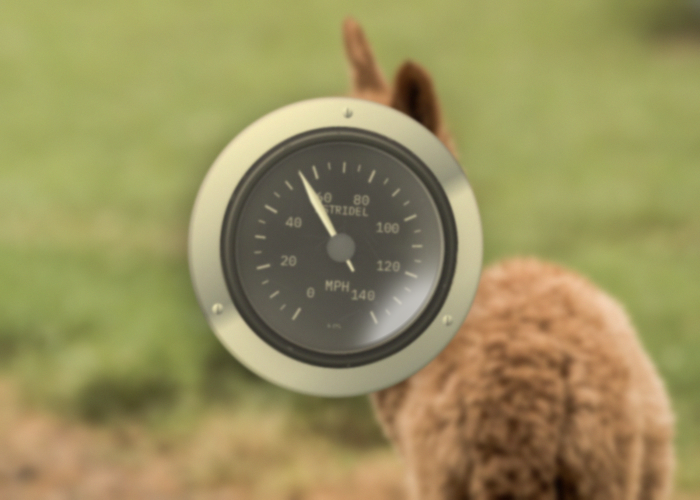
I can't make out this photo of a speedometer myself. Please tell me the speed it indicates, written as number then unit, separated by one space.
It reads 55 mph
